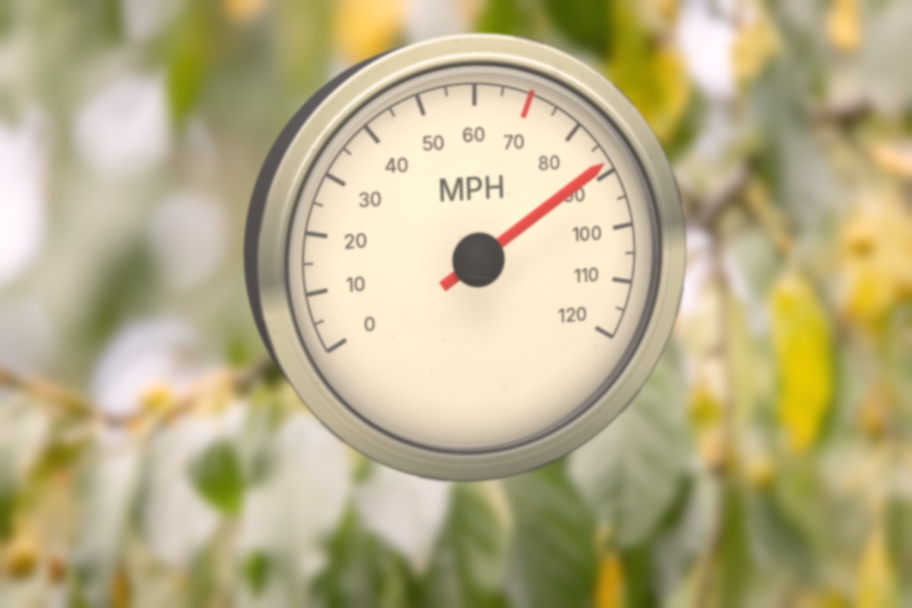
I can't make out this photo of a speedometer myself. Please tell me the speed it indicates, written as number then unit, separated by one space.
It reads 87.5 mph
